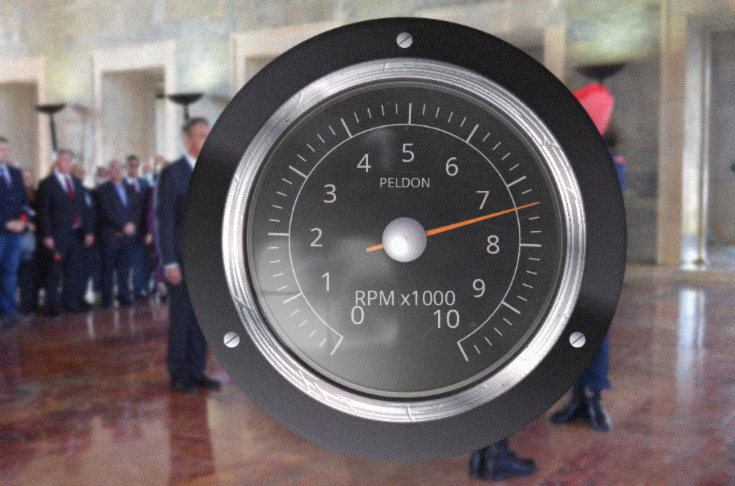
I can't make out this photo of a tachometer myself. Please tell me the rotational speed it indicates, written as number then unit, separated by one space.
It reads 7400 rpm
